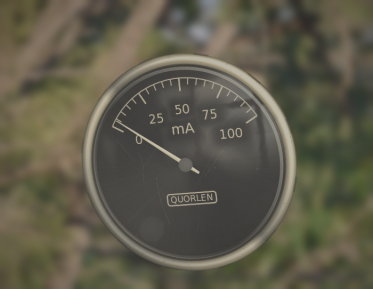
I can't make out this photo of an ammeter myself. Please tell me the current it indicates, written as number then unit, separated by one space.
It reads 5 mA
